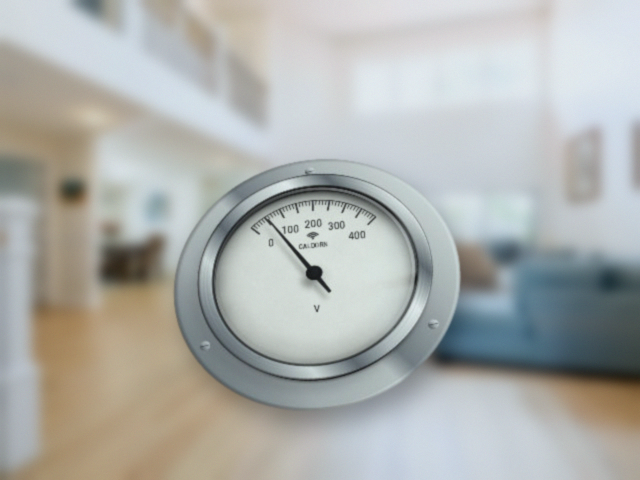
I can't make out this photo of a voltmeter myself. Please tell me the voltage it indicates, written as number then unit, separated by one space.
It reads 50 V
